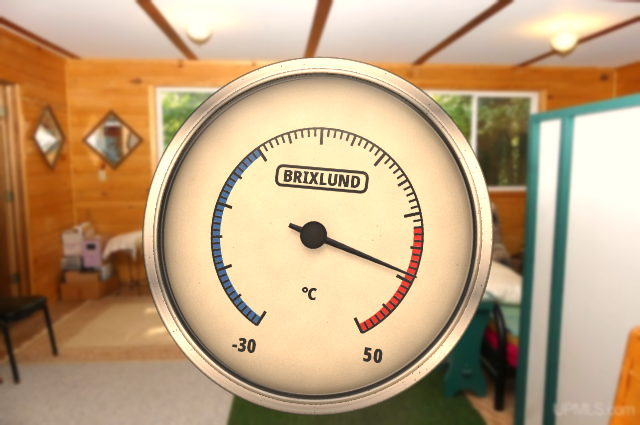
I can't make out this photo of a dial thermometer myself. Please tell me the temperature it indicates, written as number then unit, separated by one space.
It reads 39 °C
